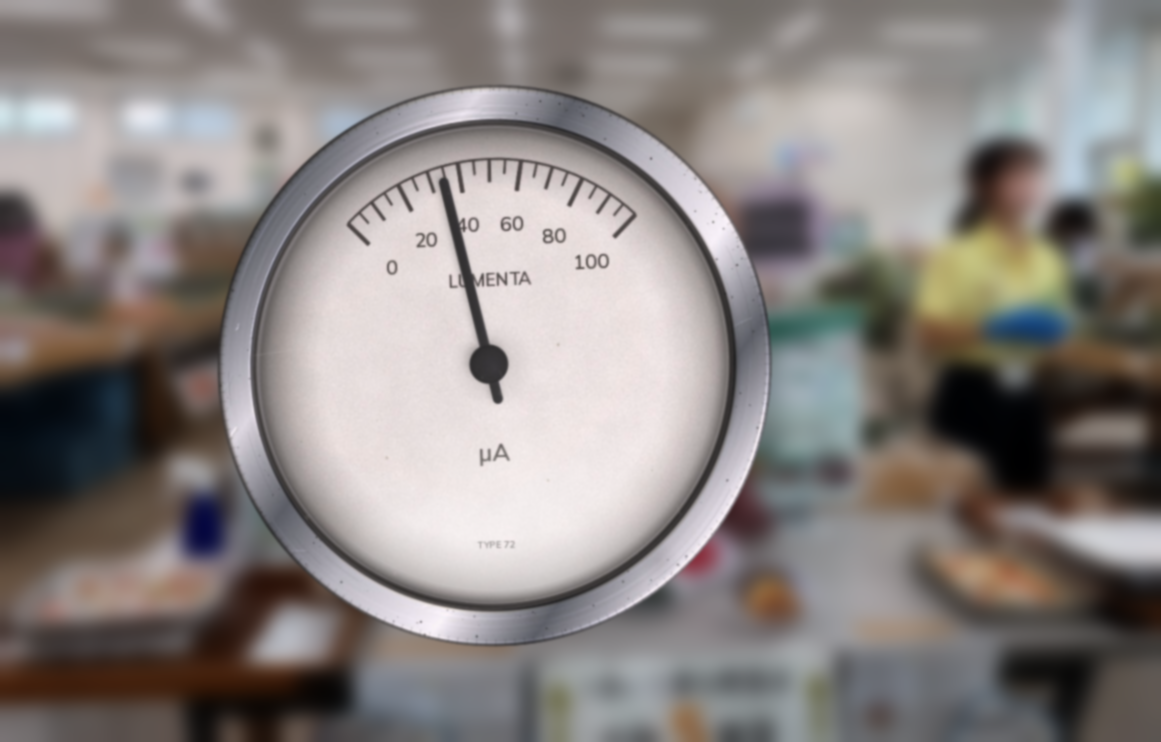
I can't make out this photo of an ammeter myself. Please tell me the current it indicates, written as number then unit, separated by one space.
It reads 35 µA
